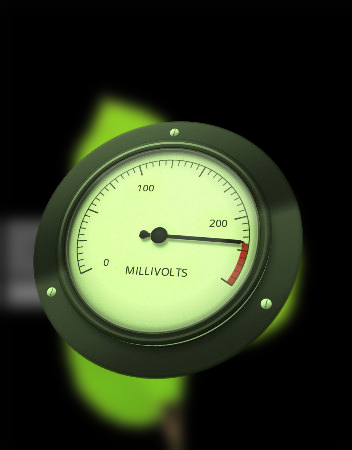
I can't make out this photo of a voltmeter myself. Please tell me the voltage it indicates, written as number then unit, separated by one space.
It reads 220 mV
